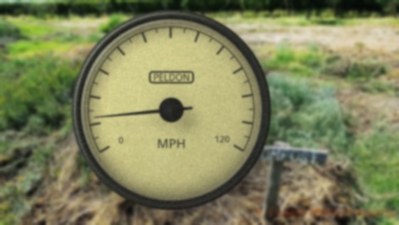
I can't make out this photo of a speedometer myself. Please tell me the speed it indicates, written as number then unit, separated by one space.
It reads 12.5 mph
